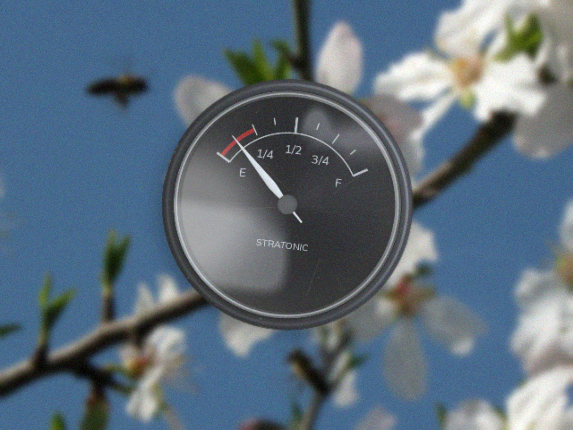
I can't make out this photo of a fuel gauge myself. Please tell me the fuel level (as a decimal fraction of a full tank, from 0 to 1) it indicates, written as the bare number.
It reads 0.125
